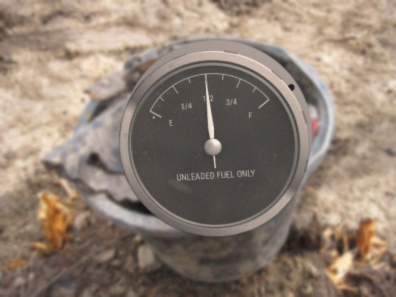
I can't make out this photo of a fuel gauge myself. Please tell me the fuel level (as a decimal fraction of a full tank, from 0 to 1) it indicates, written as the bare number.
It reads 0.5
